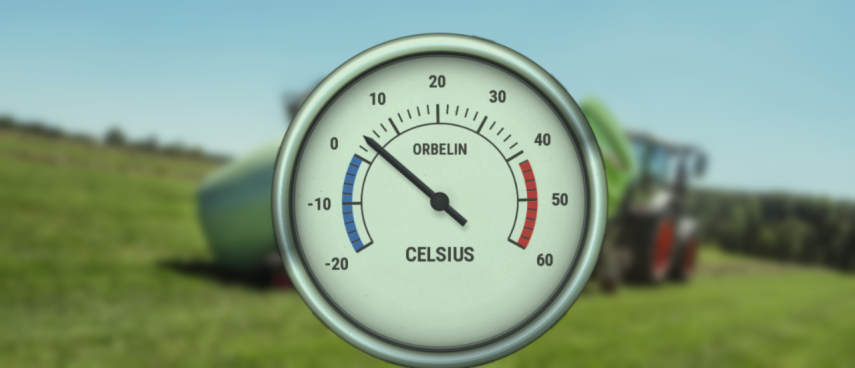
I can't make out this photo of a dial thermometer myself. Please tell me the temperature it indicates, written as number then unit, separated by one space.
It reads 4 °C
